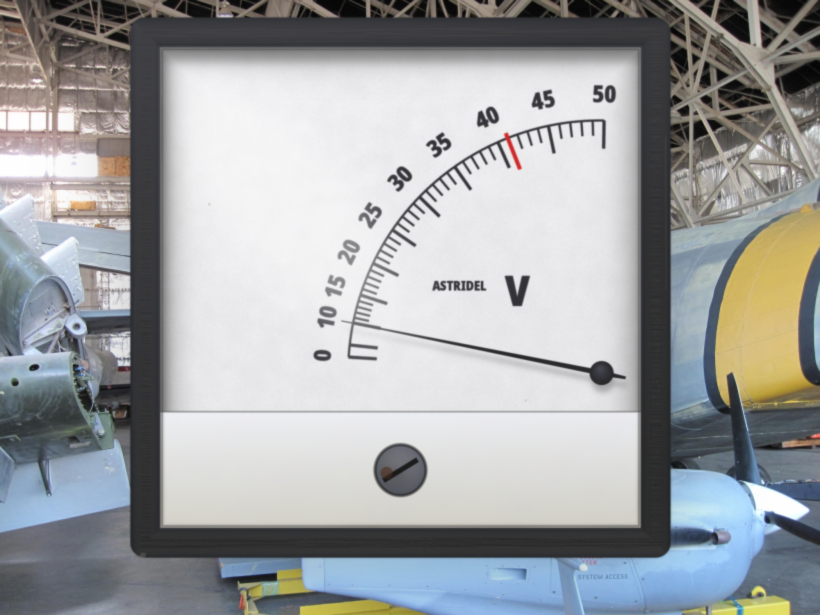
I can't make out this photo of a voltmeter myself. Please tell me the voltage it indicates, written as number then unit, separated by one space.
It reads 10 V
